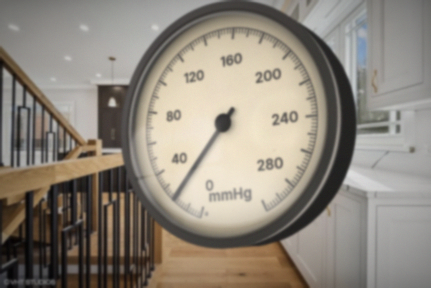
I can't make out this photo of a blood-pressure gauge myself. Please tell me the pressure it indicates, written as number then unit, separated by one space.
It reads 20 mmHg
